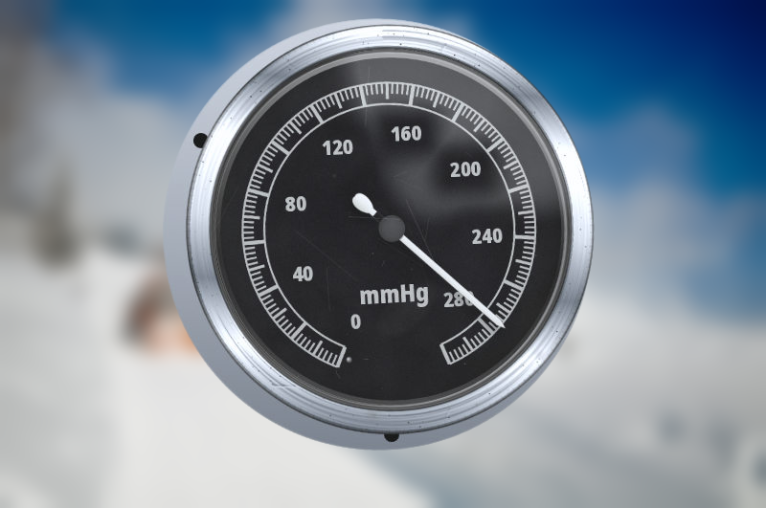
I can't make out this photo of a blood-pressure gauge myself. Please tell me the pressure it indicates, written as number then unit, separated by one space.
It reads 276 mmHg
